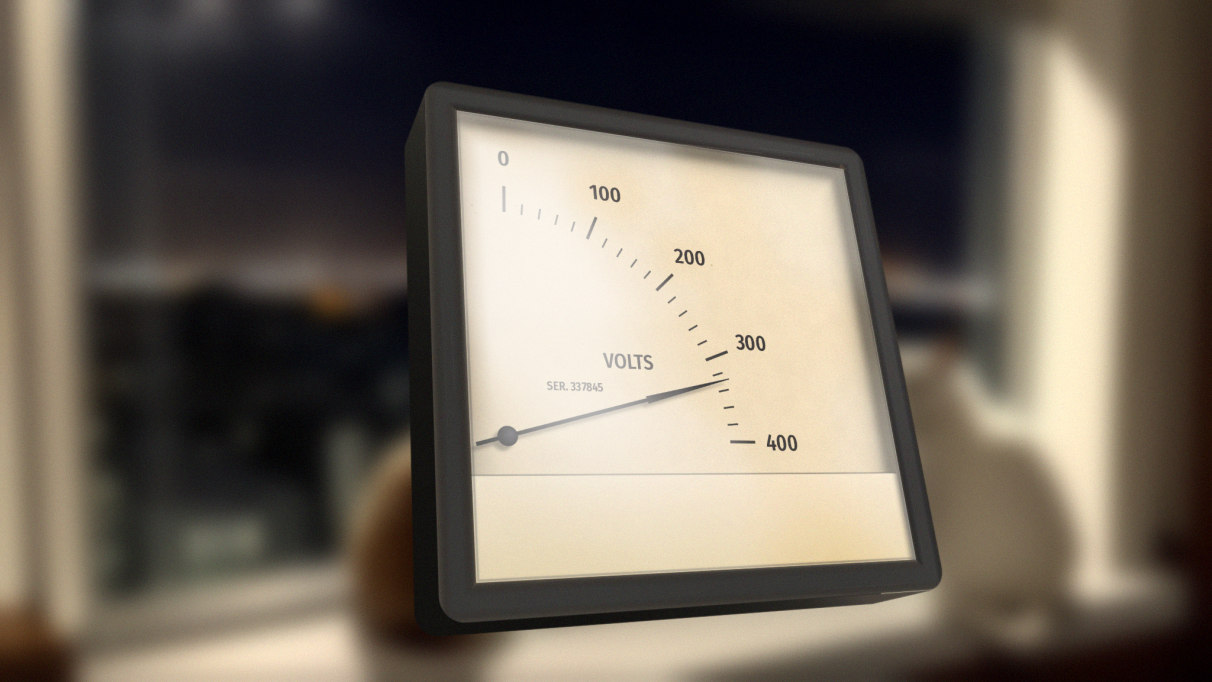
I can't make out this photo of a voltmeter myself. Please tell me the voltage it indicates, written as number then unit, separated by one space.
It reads 330 V
